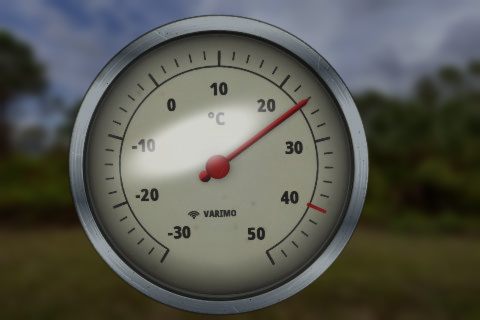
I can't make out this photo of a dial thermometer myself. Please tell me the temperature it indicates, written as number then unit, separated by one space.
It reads 24 °C
